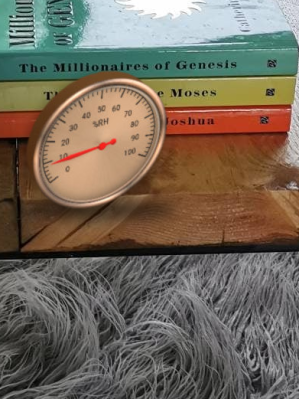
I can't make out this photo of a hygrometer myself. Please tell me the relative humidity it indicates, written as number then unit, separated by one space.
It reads 10 %
